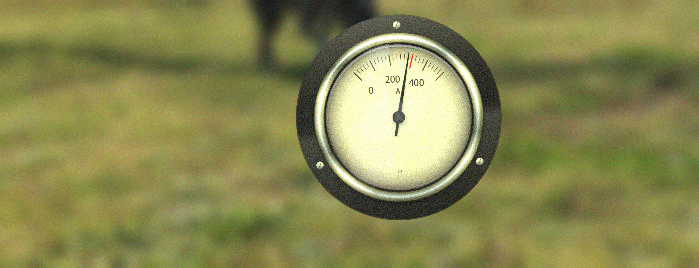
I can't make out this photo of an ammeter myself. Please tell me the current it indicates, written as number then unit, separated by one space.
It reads 300 A
